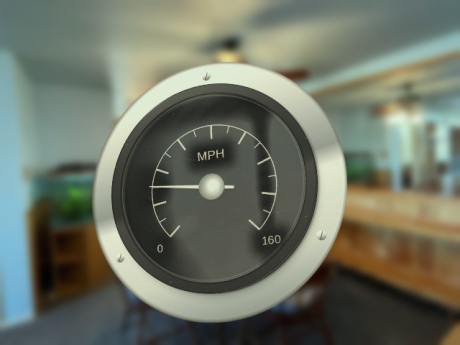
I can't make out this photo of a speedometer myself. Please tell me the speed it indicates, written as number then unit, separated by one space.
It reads 30 mph
